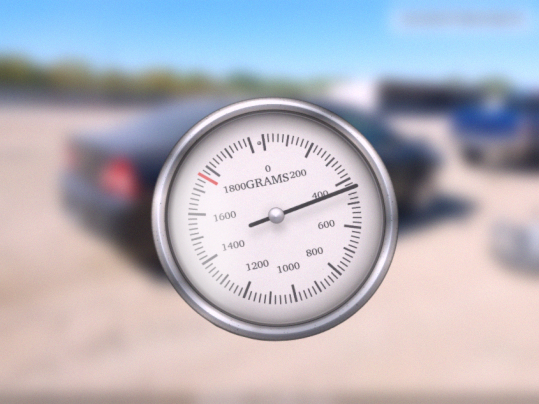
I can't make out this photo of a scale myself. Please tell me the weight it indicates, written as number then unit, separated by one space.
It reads 440 g
